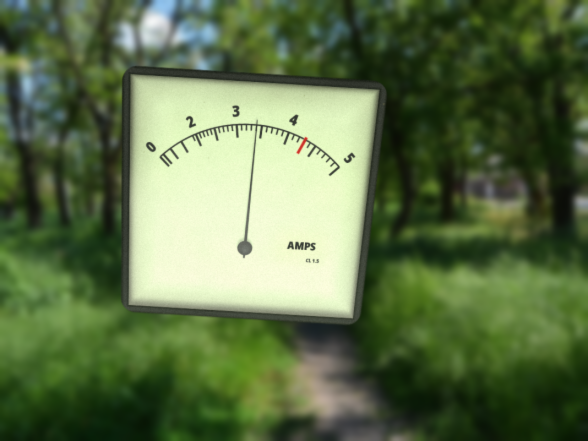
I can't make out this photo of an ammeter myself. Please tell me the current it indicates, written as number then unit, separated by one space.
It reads 3.4 A
